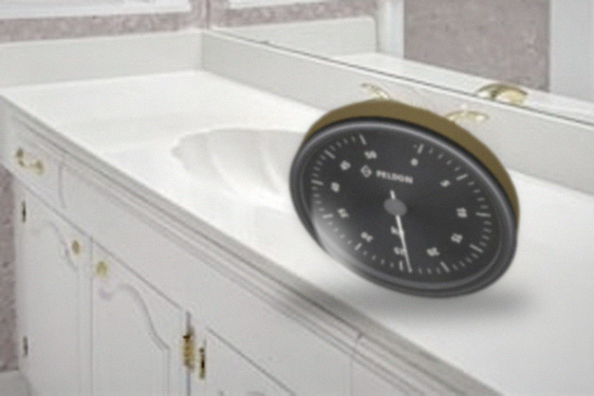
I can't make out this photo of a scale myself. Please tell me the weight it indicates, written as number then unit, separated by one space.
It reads 24 kg
